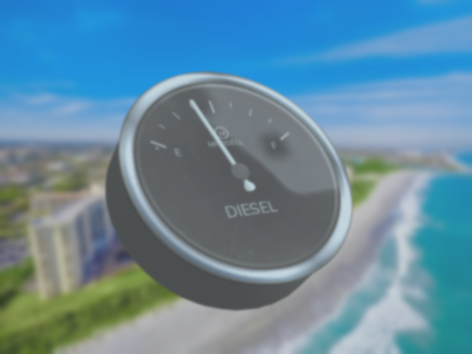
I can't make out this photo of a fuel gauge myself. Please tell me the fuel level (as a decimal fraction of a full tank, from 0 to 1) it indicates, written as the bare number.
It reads 0.375
